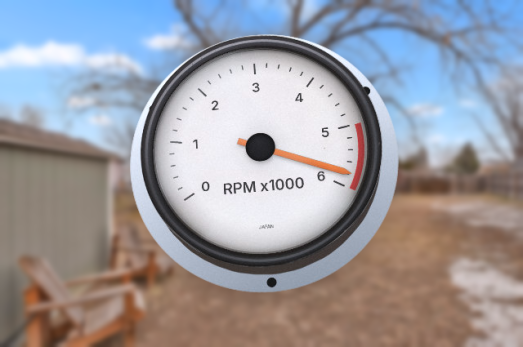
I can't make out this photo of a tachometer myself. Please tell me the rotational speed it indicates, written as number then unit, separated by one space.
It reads 5800 rpm
